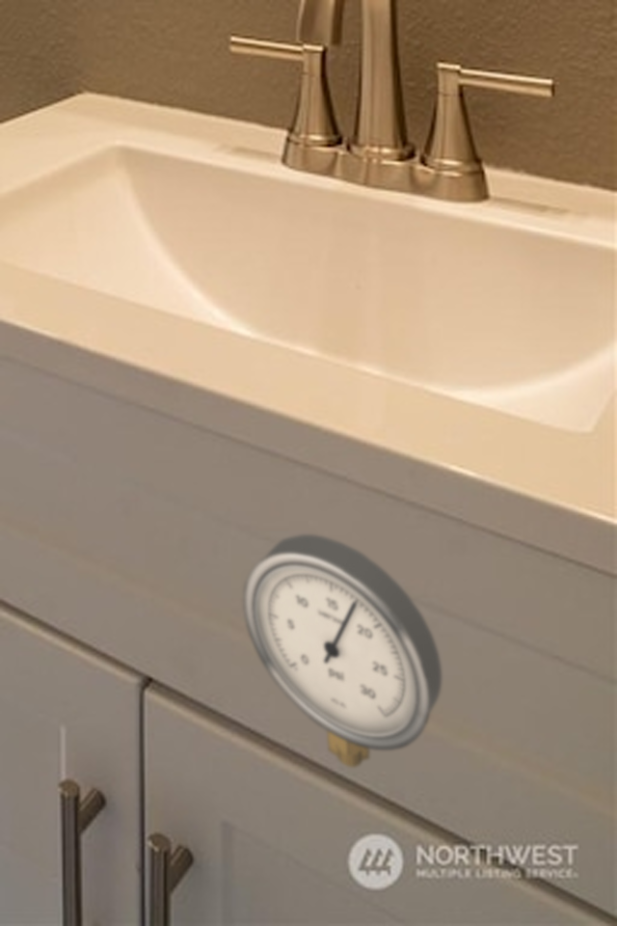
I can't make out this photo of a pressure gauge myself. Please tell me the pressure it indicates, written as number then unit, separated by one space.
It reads 17.5 psi
